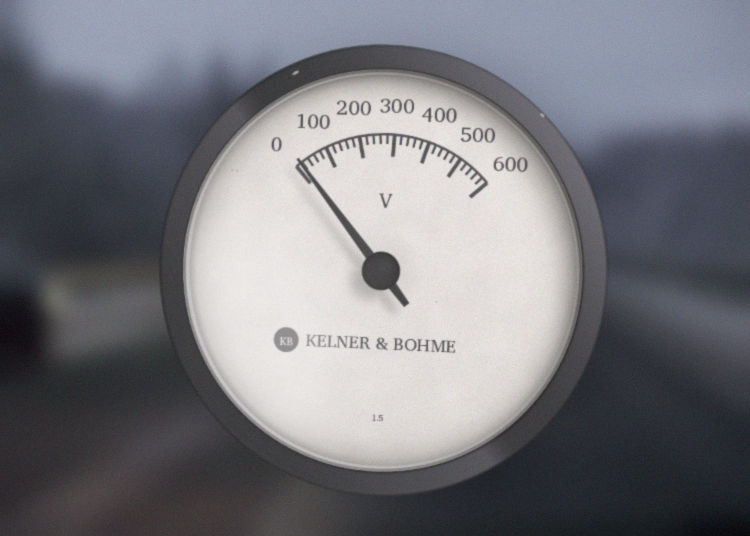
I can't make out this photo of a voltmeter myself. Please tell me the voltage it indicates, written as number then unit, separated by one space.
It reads 20 V
